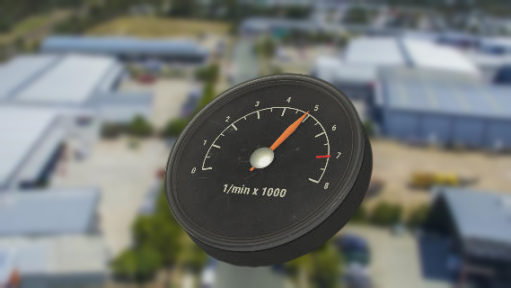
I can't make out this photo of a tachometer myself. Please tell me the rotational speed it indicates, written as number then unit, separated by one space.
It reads 5000 rpm
